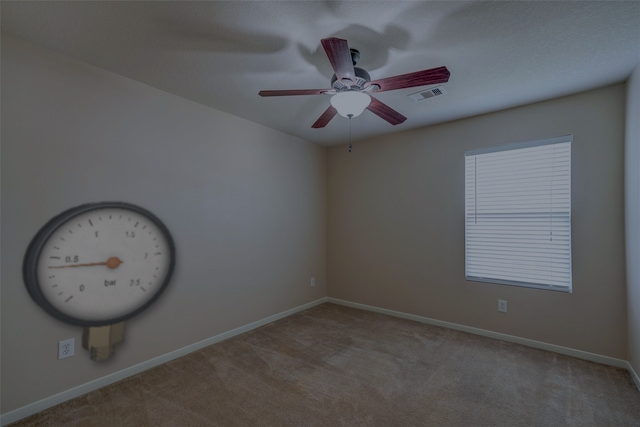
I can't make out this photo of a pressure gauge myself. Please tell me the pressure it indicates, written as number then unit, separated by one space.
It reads 0.4 bar
